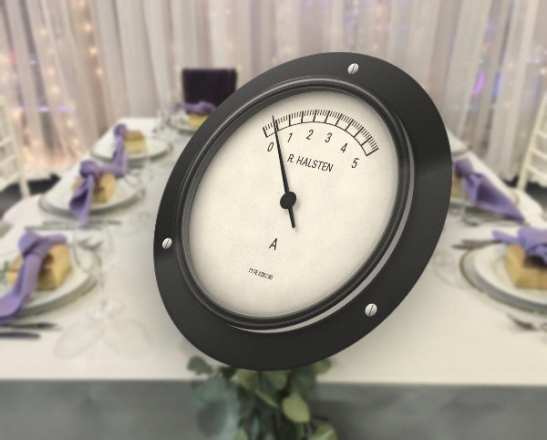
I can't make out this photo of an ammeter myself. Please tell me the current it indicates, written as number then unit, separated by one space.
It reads 0.5 A
